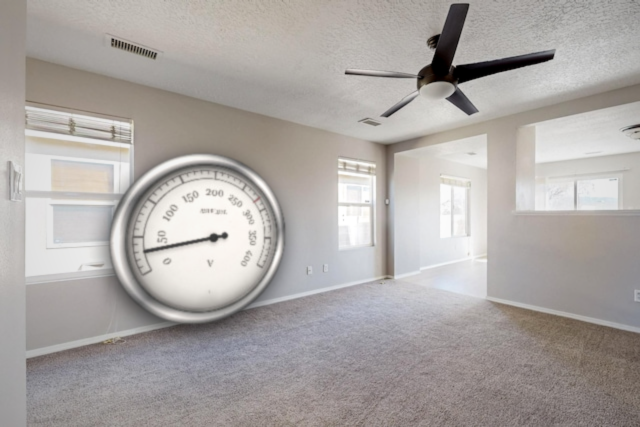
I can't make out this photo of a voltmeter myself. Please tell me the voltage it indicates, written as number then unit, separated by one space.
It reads 30 V
